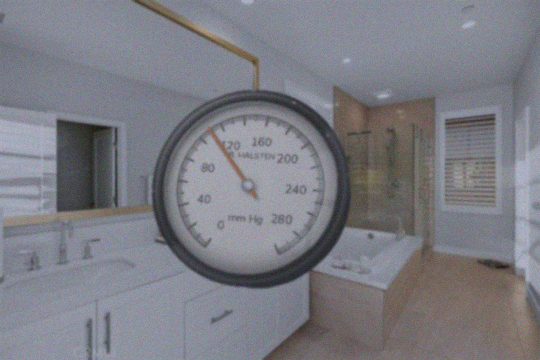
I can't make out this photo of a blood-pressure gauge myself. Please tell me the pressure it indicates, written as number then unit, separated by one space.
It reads 110 mmHg
